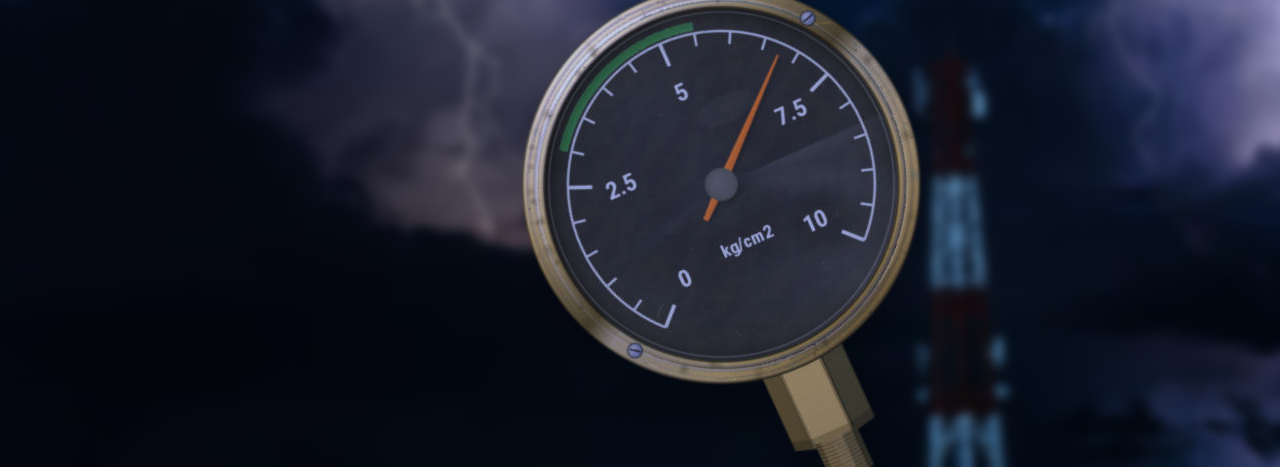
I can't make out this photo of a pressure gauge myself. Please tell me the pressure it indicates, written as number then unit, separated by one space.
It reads 6.75 kg/cm²
